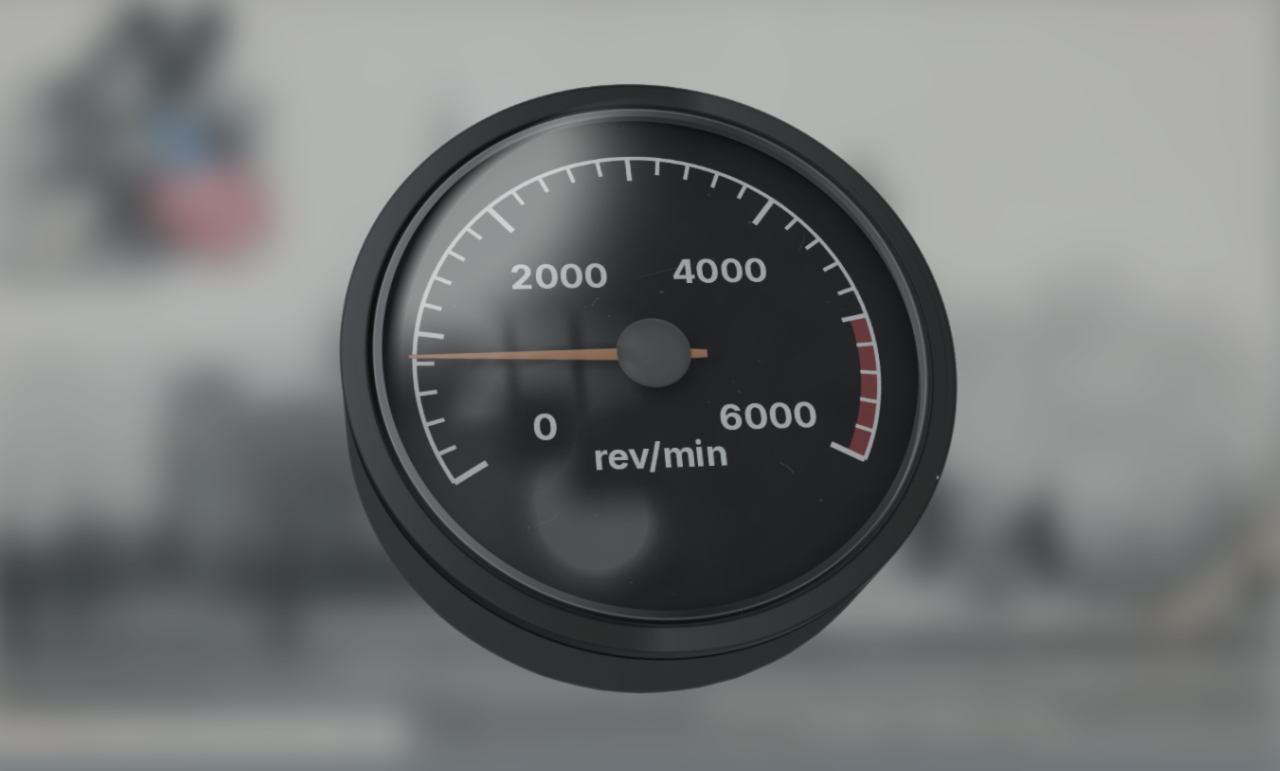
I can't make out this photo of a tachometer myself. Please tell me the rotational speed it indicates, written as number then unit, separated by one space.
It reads 800 rpm
